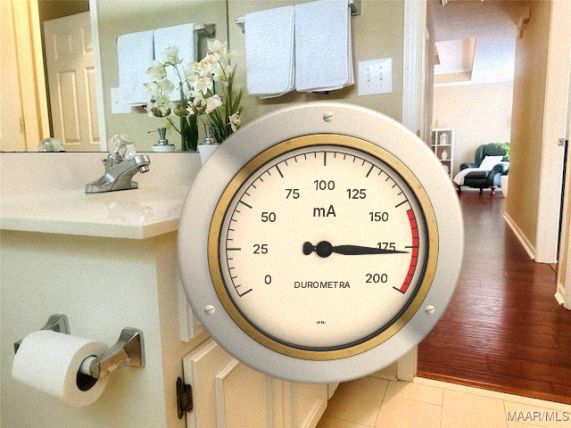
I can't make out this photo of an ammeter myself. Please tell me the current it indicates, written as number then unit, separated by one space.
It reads 177.5 mA
